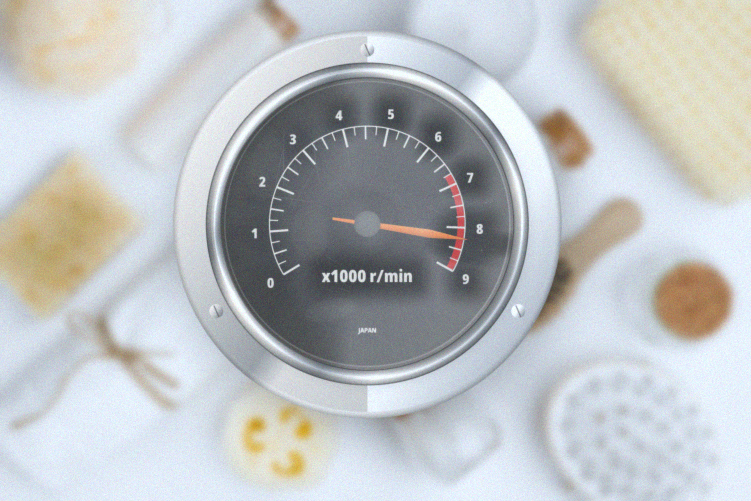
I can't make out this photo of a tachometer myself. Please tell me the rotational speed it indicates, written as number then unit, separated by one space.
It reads 8250 rpm
